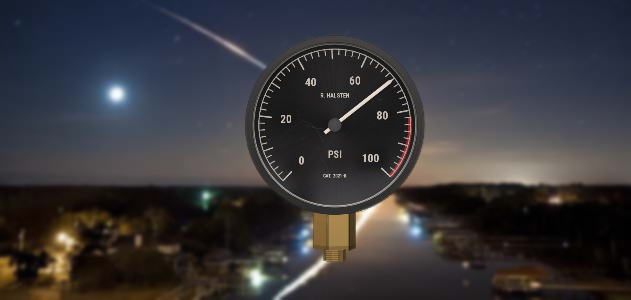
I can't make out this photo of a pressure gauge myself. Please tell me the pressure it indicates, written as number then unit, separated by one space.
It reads 70 psi
